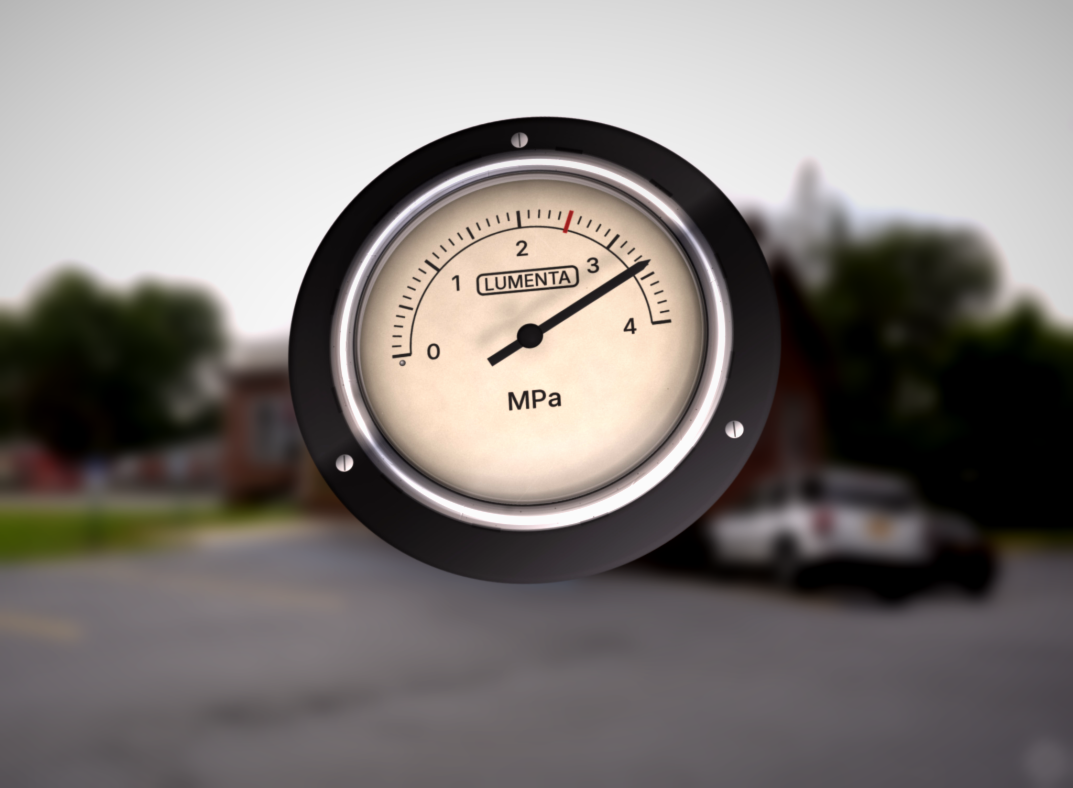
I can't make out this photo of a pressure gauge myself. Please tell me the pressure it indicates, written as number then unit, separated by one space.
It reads 3.4 MPa
